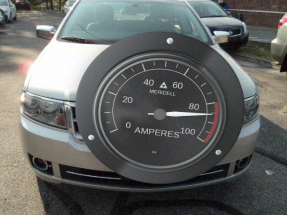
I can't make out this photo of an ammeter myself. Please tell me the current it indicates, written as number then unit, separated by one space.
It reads 85 A
